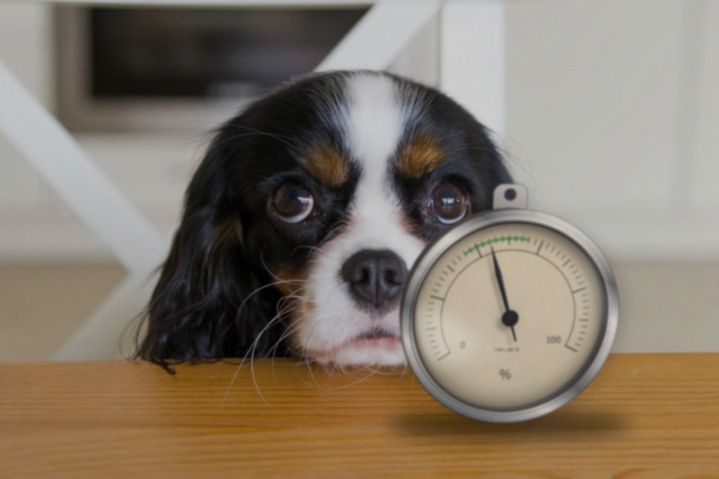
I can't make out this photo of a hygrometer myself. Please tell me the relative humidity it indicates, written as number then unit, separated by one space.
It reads 44 %
